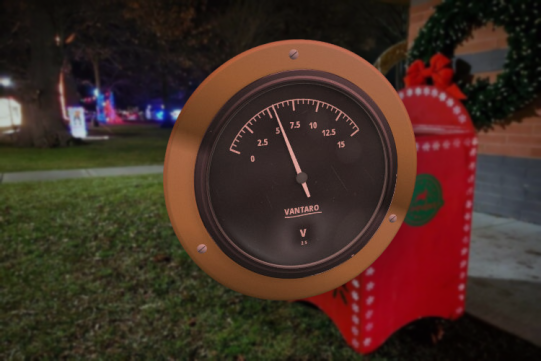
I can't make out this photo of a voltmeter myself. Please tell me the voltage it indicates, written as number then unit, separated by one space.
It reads 5.5 V
